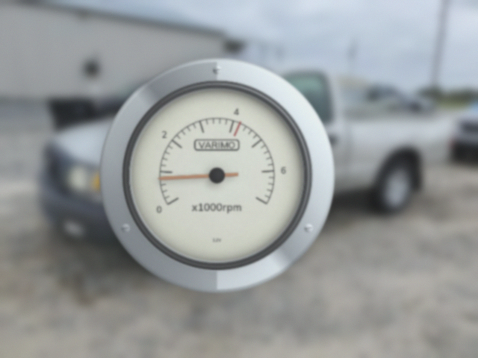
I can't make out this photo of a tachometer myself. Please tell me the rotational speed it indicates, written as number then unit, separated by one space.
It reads 800 rpm
